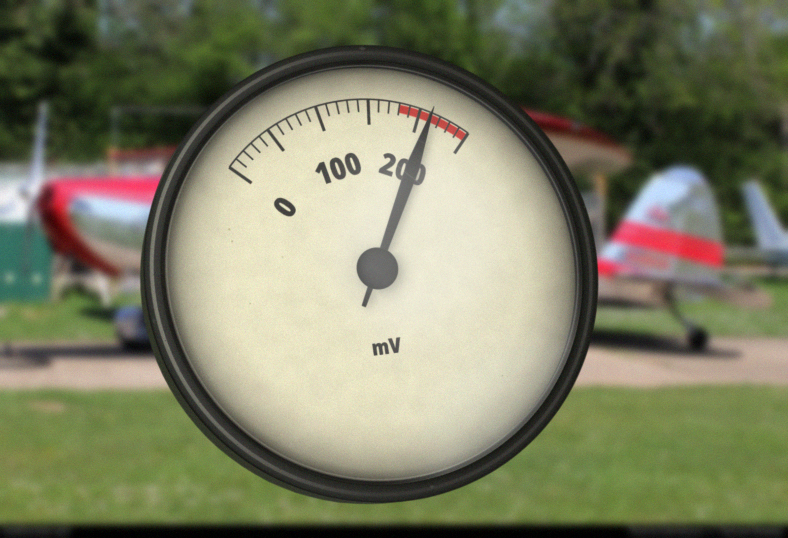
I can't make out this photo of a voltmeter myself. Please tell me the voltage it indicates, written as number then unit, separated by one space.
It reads 210 mV
